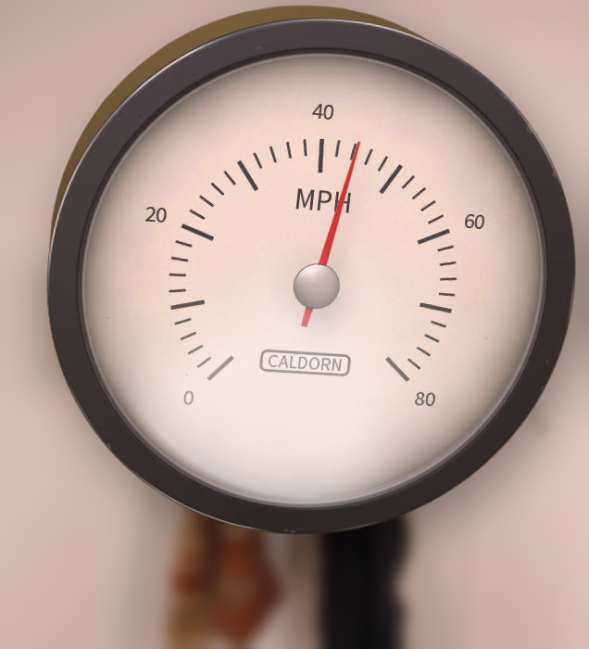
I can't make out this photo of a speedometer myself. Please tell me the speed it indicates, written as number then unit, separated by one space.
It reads 44 mph
